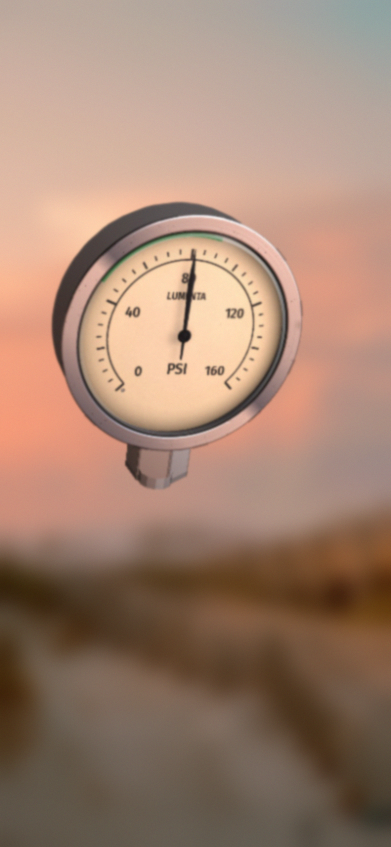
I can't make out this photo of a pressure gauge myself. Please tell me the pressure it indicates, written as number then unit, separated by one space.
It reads 80 psi
